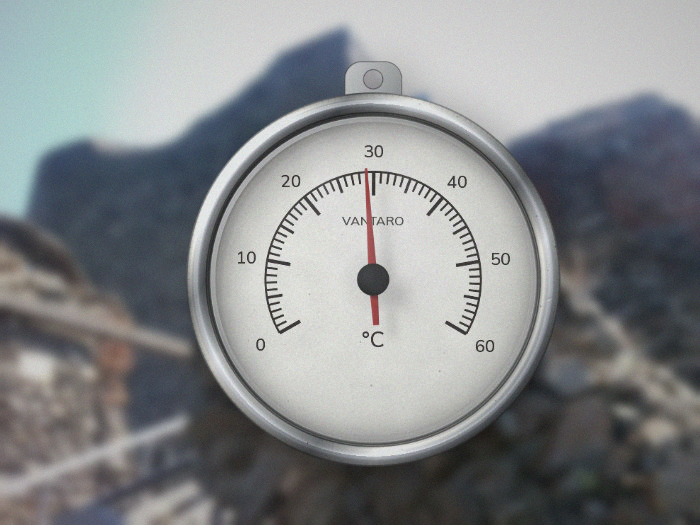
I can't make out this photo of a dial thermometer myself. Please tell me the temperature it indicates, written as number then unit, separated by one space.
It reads 29 °C
